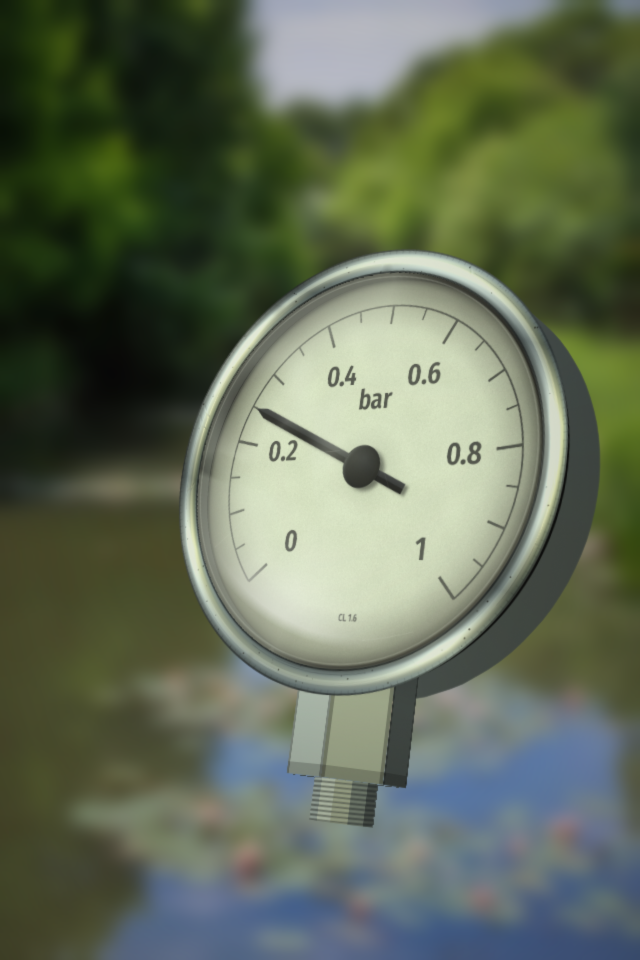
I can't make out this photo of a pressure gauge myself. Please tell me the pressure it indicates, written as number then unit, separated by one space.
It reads 0.25 bar
